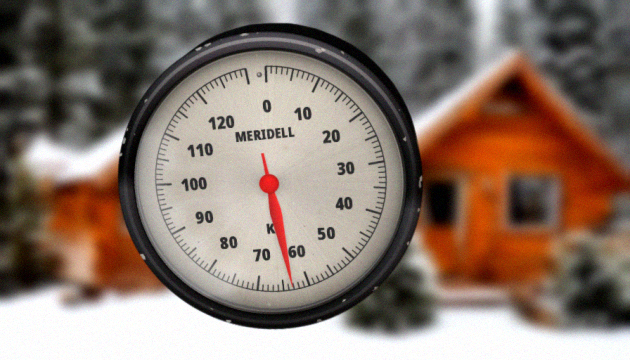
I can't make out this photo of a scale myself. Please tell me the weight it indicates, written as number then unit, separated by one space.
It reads 63 kg
